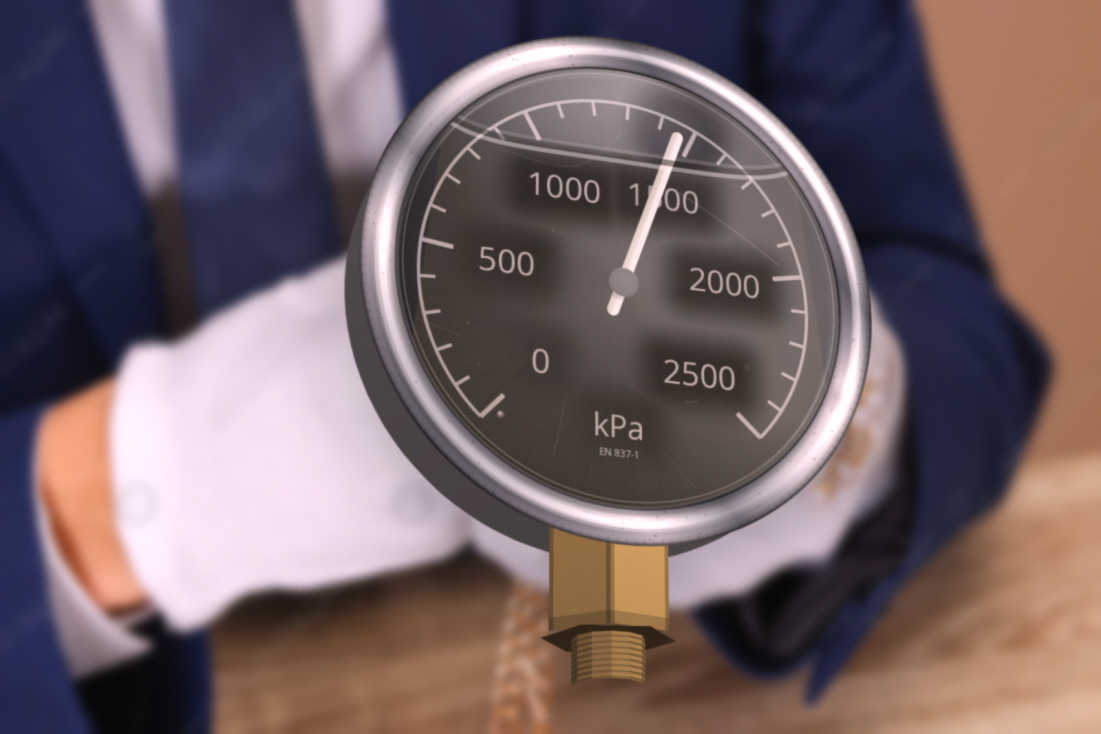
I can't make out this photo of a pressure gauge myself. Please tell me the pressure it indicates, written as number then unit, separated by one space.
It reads 1450 kPa
